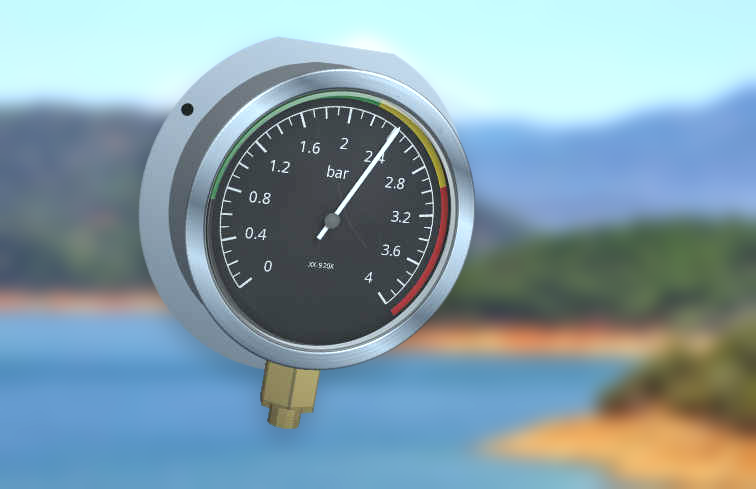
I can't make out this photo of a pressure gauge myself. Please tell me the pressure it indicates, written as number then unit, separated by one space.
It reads 2.4 bar
